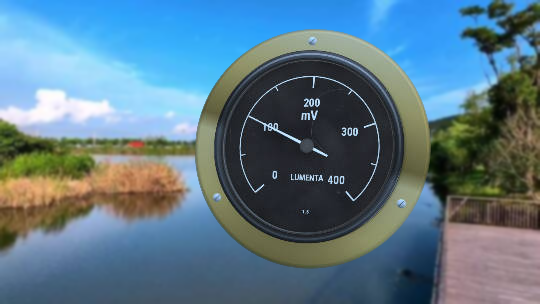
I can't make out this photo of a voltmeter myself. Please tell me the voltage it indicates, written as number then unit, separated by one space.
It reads 100 mV
